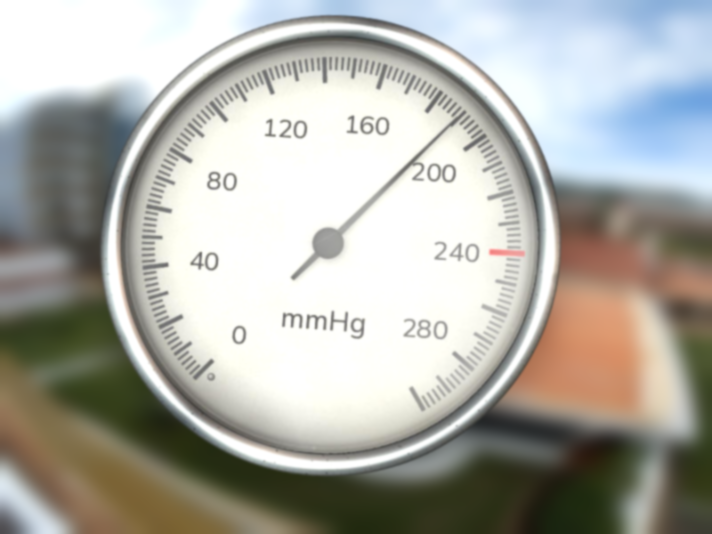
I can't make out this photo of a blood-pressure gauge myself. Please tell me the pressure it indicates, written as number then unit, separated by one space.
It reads 190 mmHg
